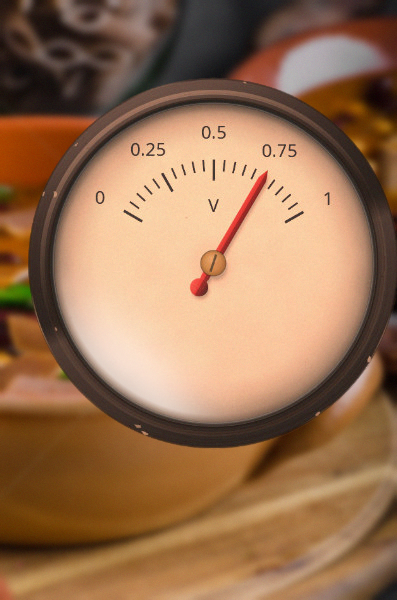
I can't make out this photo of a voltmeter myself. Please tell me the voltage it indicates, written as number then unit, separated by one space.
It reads 0.75 V
